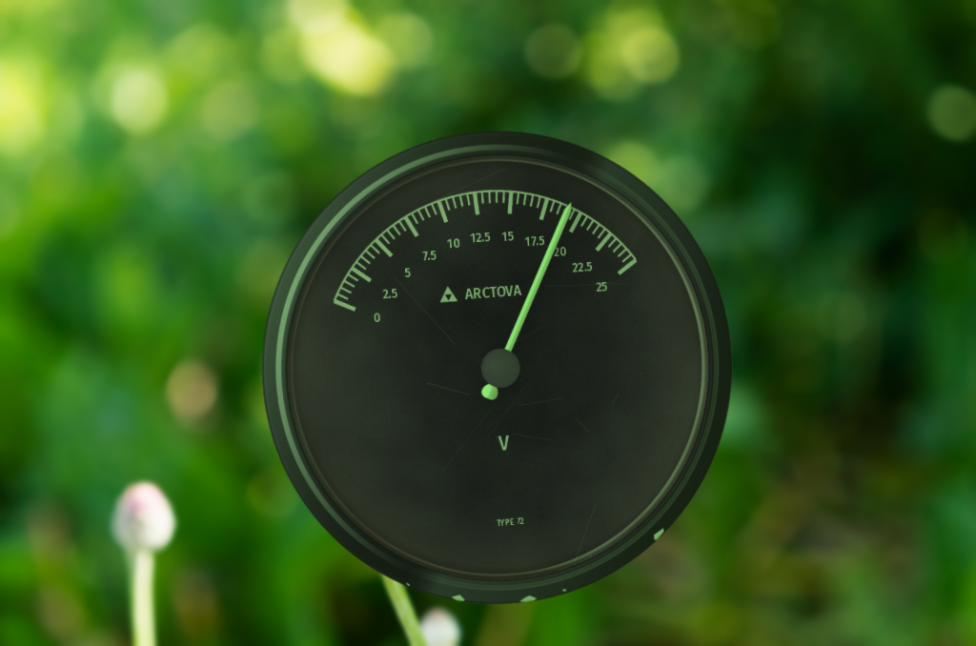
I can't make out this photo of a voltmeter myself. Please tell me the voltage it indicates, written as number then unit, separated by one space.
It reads 19 V
